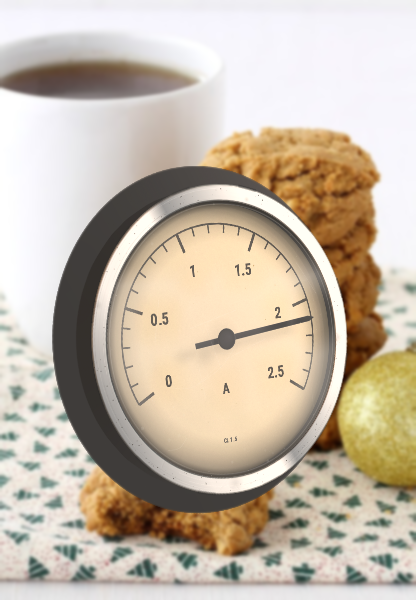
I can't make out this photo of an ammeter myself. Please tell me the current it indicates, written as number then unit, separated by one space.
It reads 2.1 A
